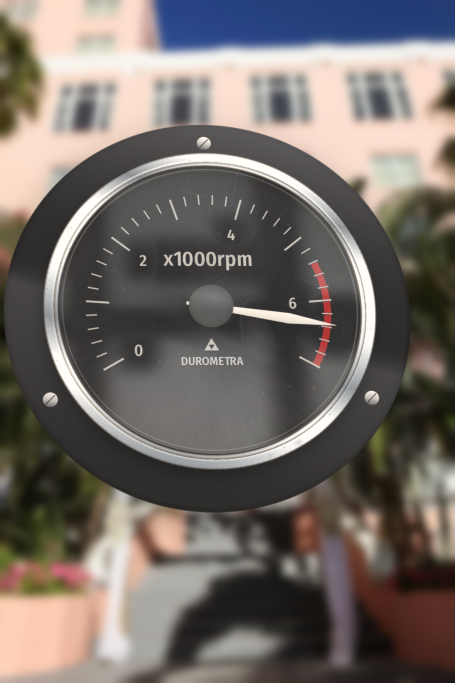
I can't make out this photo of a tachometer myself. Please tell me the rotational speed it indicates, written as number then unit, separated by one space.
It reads 6400 rpm
